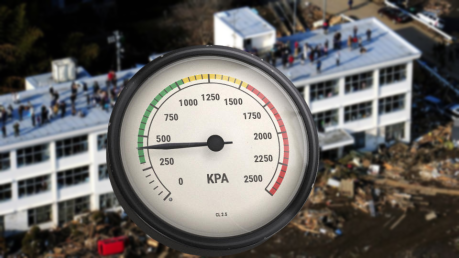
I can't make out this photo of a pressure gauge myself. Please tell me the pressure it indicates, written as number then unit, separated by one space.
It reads 400 kPa
